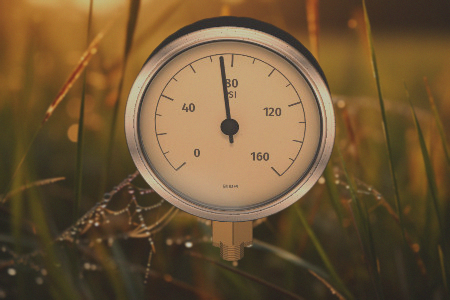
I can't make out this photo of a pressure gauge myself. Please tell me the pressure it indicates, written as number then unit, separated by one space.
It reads 75 psi
